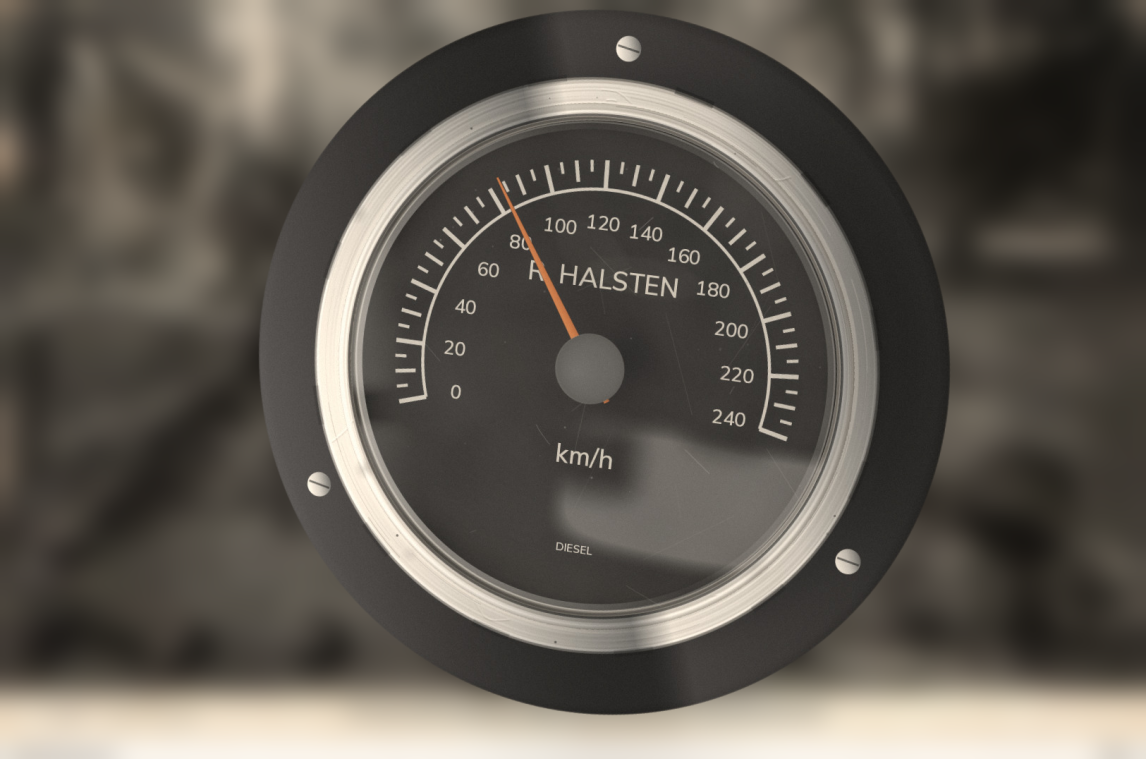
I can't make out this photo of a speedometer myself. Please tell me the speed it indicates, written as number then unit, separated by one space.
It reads 85 km/h
